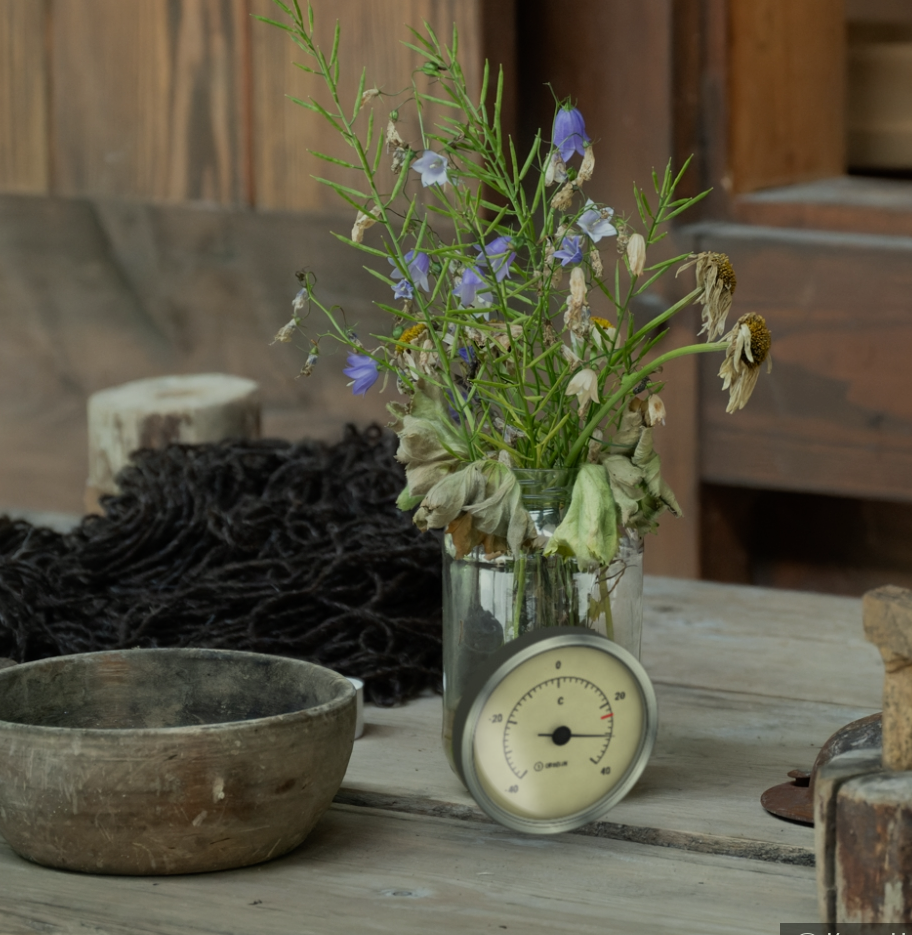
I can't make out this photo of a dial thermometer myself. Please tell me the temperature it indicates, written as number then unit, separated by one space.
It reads 30 °C
